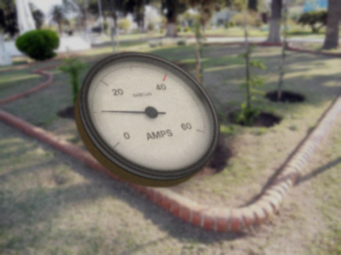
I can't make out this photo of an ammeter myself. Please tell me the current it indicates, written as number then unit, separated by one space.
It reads 10 A
